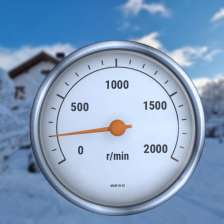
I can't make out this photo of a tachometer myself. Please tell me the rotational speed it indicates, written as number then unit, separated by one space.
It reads 200 rpm
